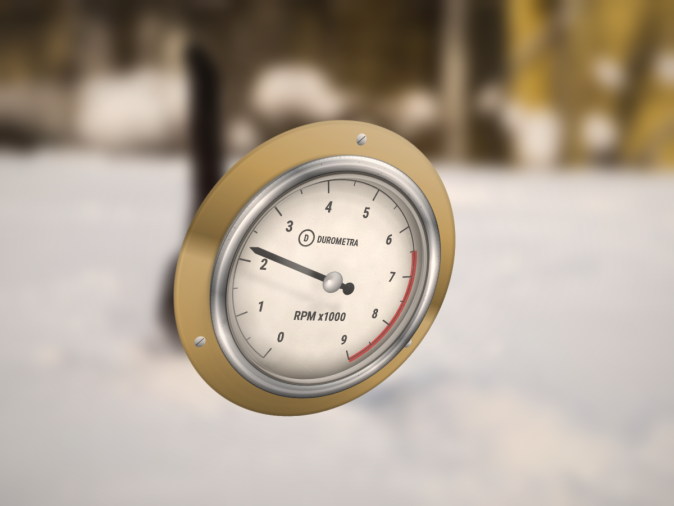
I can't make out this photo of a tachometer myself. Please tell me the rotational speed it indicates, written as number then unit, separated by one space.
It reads 2250 rpm
